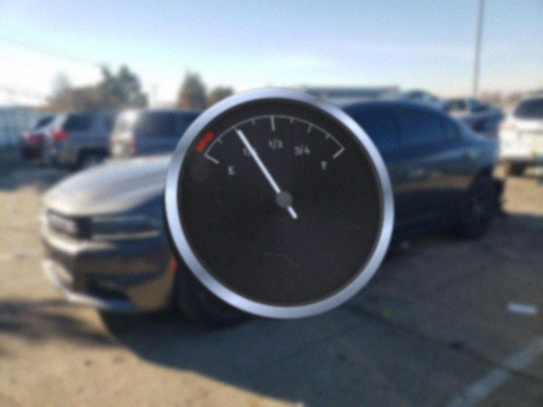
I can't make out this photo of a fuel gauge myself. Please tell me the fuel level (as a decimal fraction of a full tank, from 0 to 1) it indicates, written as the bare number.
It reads 0.25
